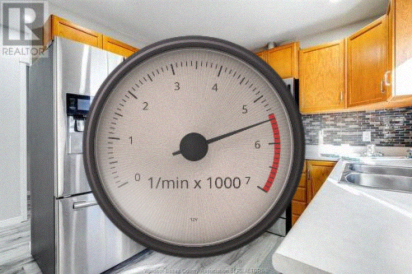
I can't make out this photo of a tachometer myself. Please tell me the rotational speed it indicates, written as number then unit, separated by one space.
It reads 5500 rpm
